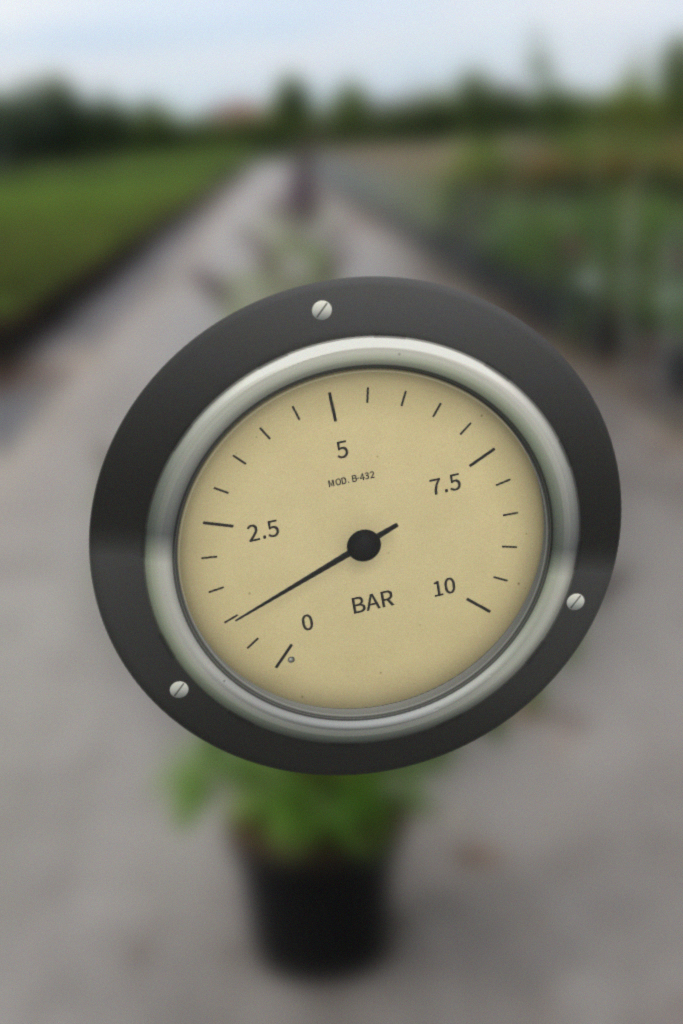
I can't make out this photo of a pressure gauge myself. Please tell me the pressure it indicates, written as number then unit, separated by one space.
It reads 1 bar
